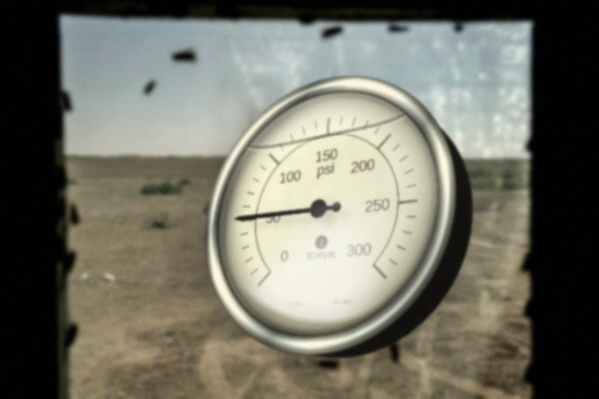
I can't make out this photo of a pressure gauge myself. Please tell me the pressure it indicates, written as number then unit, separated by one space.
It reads 50 psi
